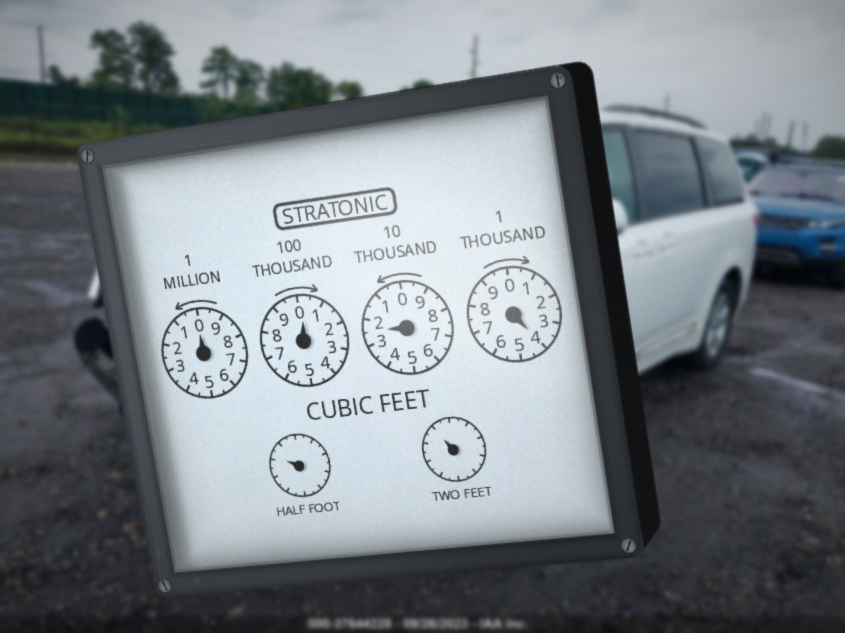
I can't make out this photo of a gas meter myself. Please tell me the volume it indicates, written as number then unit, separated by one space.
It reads 2400 ft³
